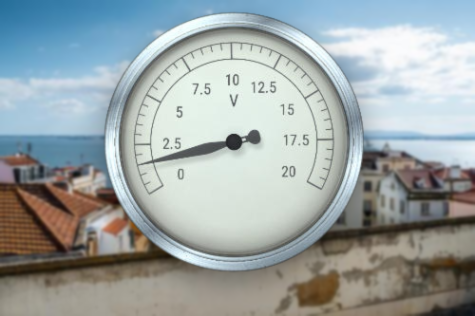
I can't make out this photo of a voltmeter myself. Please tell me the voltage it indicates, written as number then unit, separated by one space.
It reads 1.5 V
